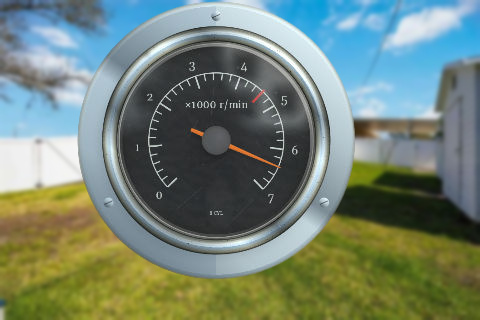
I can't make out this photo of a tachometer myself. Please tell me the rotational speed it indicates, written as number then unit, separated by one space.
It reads 6400 rpm
